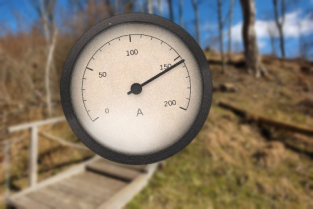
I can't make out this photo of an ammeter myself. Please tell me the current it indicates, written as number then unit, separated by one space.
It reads 155 A
